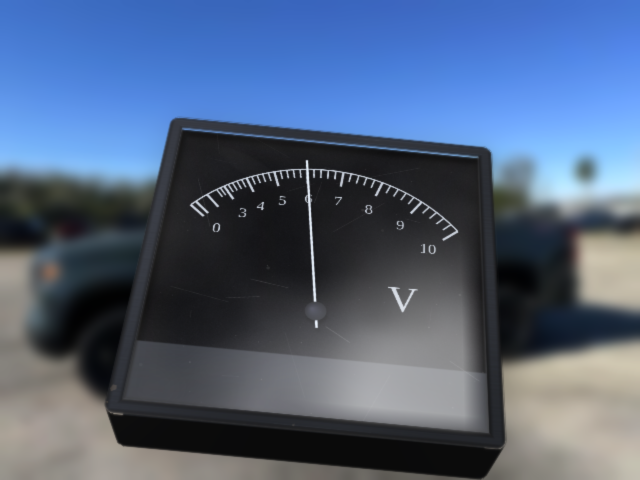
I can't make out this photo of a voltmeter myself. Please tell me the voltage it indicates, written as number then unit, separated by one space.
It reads 6 V
